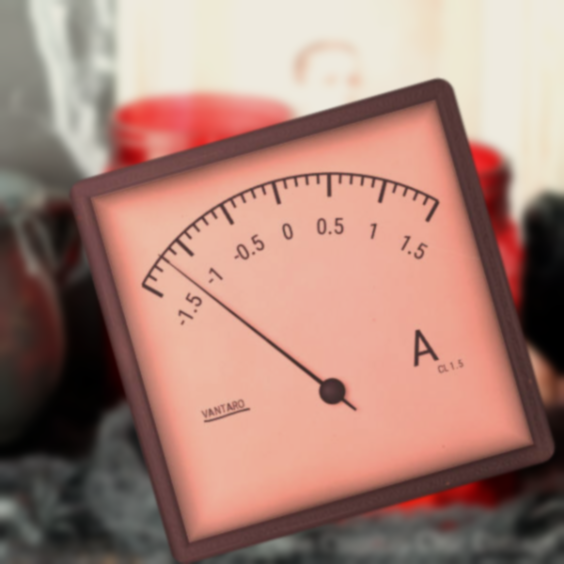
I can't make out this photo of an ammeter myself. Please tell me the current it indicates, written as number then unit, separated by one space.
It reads -1.2 A
